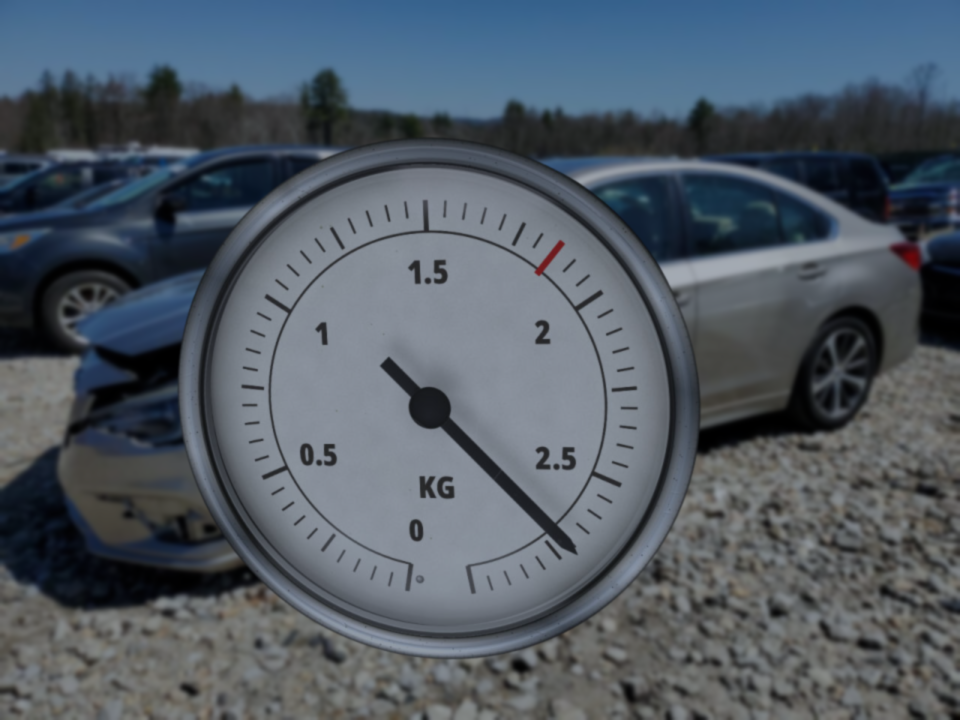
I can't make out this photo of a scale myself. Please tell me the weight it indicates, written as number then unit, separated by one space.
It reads 2.7 kg
